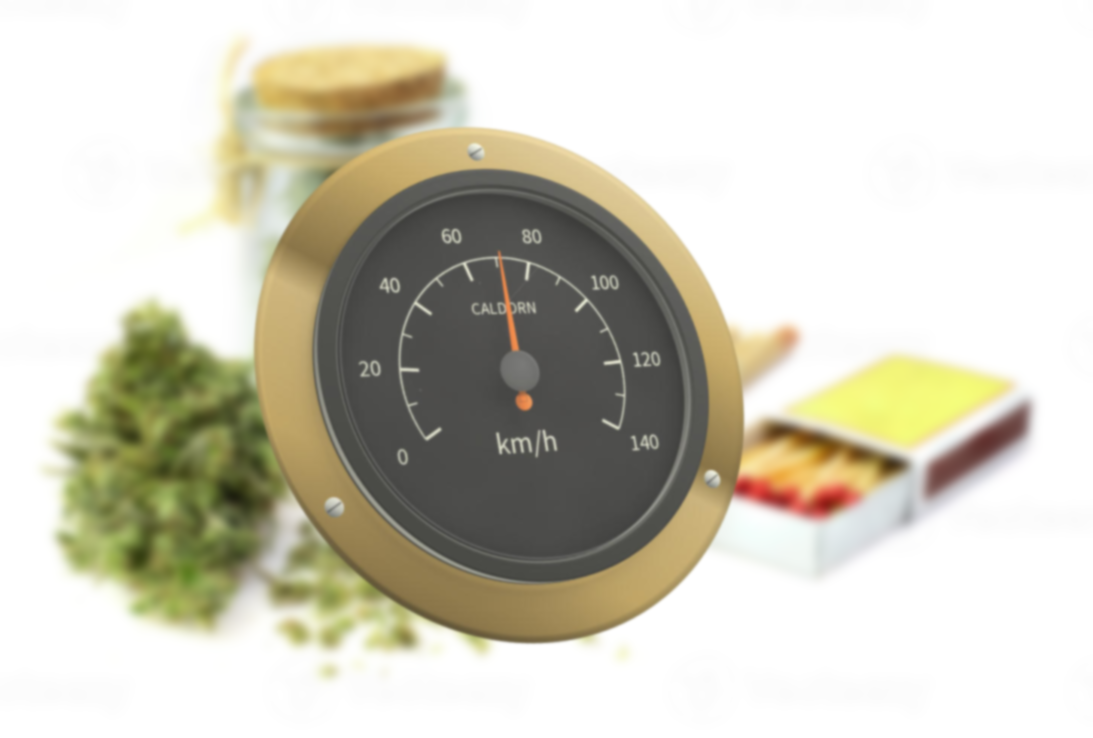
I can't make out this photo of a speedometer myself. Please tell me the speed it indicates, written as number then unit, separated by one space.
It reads 70 km/h
